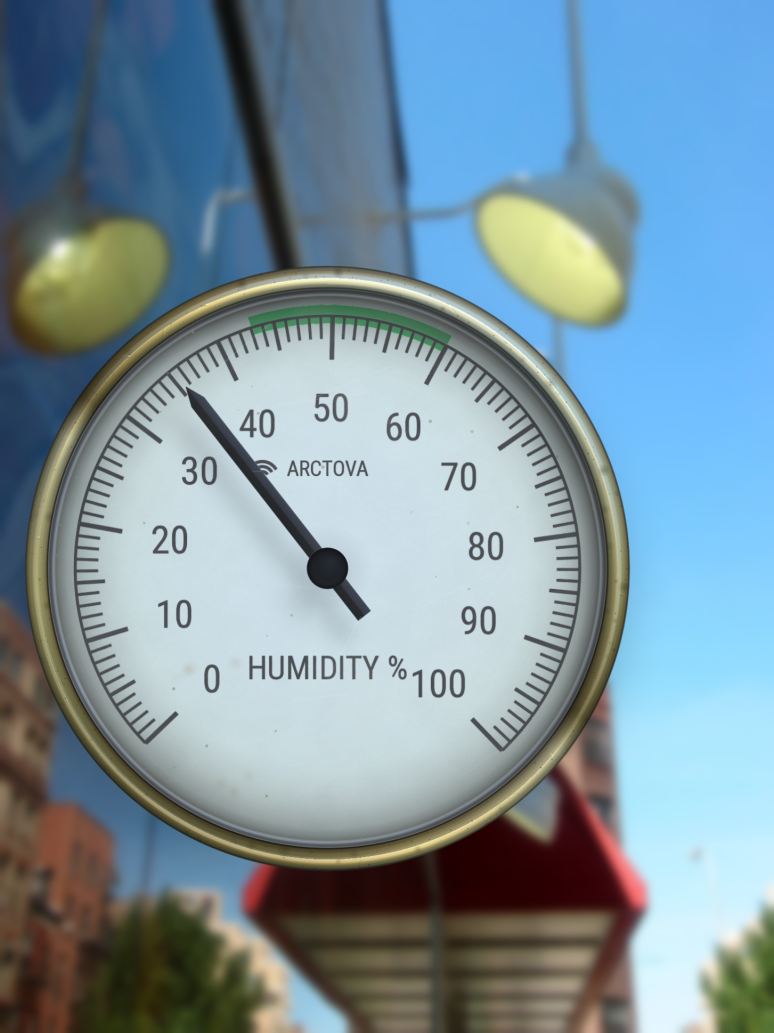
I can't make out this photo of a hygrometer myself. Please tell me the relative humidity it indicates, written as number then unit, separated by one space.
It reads 35.5 %
